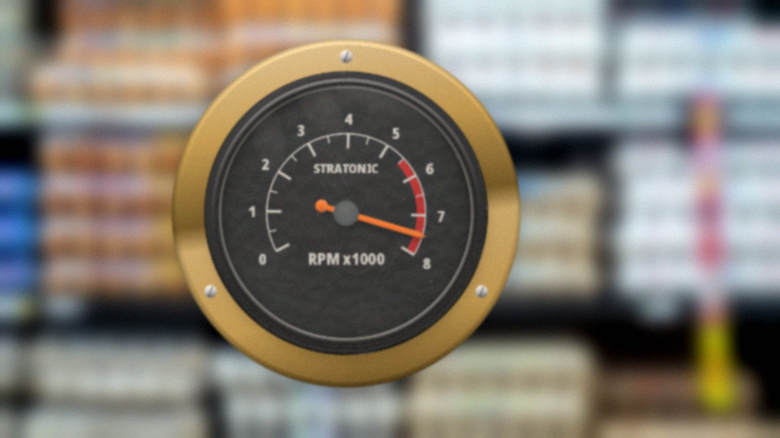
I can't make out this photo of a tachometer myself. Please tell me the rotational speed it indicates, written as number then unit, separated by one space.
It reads 7500 rpm
